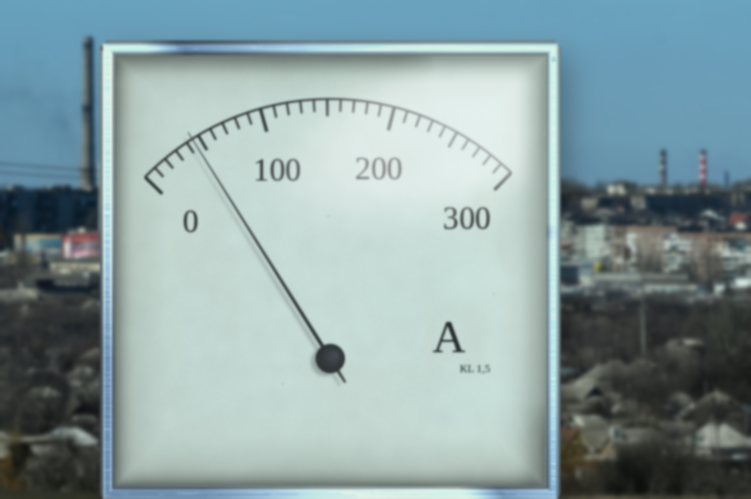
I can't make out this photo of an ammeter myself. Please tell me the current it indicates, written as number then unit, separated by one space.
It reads 45 A
